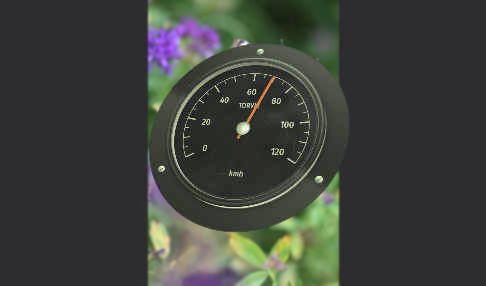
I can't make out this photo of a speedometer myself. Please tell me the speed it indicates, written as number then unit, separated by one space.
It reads 70 km/h
